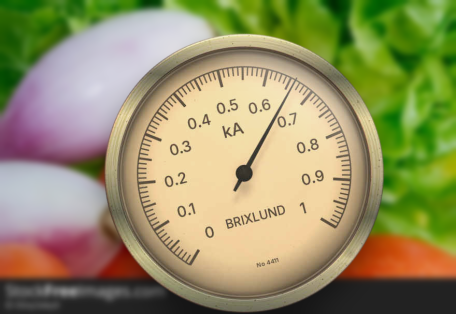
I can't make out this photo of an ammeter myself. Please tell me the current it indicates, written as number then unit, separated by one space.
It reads 0.66 kA
